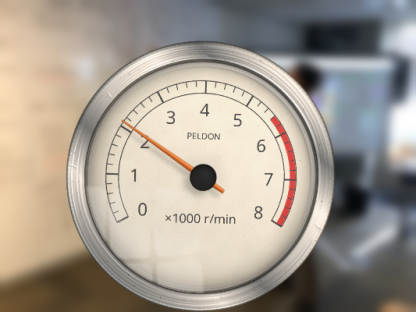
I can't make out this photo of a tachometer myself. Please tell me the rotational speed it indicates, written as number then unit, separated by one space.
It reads 2100 rpm
